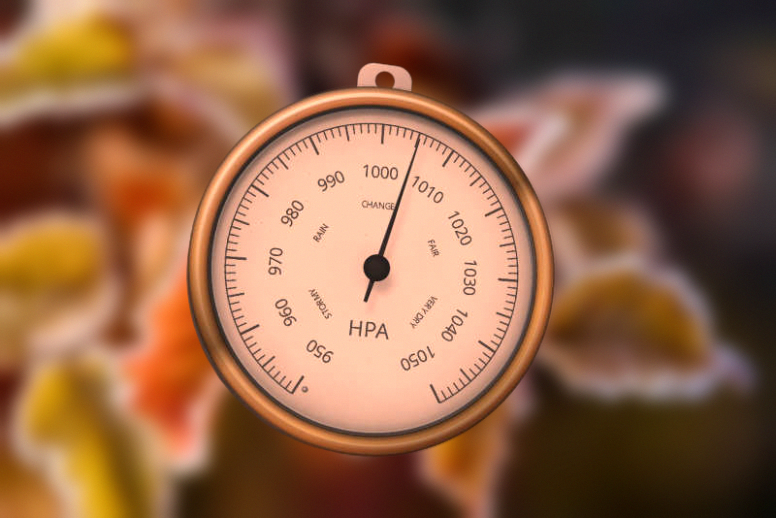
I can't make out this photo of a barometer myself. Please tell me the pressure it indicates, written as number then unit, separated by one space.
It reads 1005 hPa
